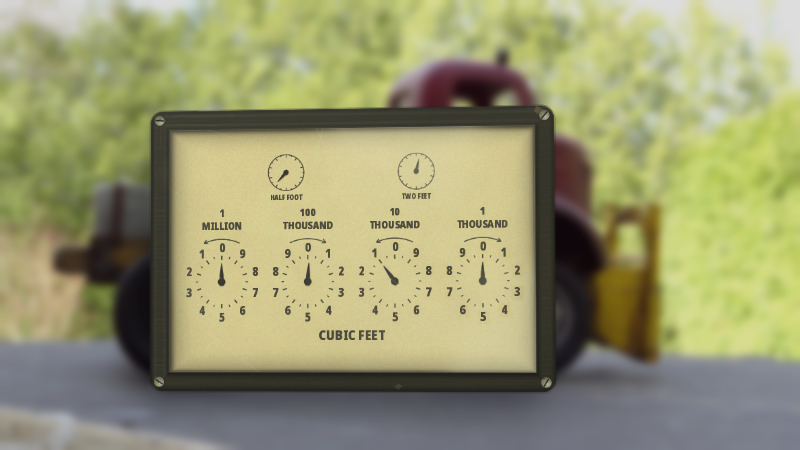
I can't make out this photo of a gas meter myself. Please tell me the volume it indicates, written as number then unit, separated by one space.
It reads 1000 ft³
